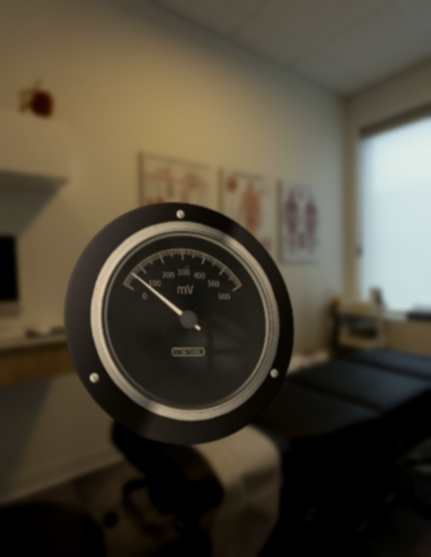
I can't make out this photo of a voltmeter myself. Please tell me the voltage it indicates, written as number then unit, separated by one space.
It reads 50 mV
